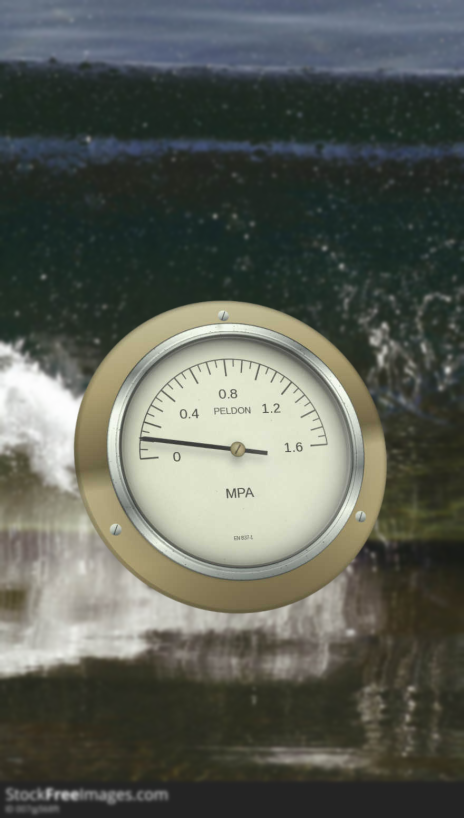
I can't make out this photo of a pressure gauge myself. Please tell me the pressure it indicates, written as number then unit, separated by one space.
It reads 0.1 MPa
